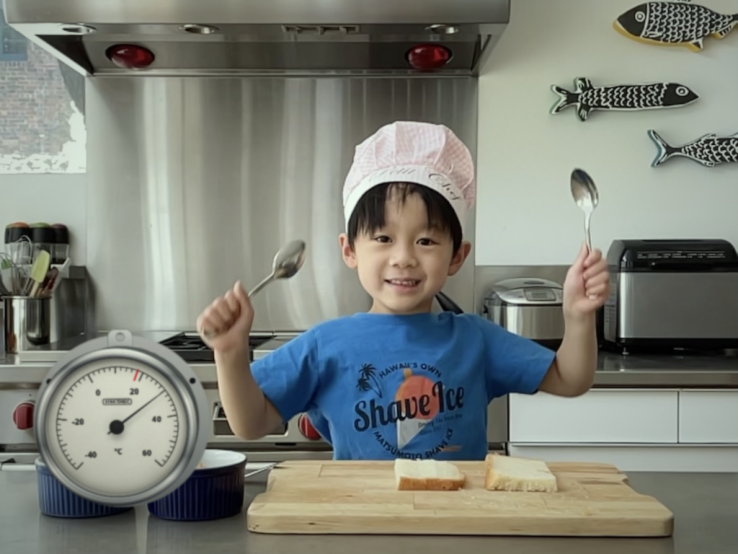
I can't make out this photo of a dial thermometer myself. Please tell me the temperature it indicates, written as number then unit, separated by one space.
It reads 30 °C
